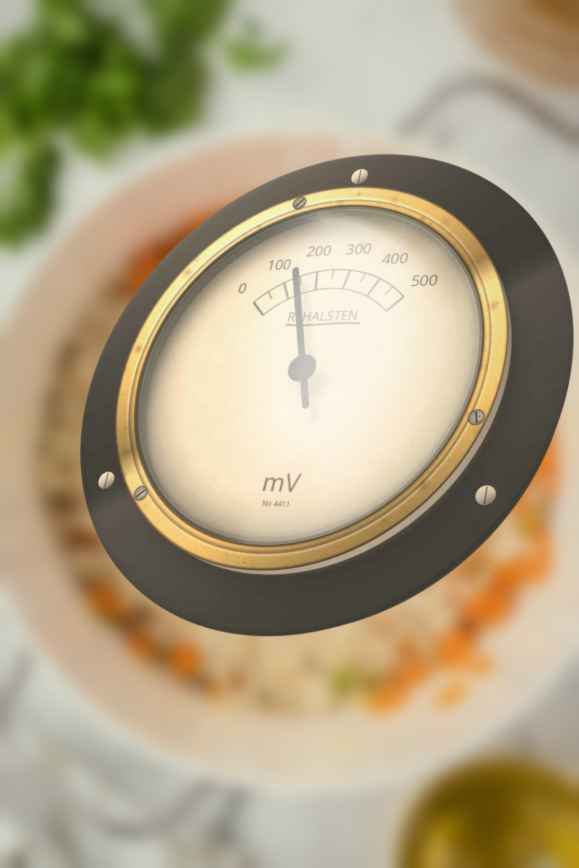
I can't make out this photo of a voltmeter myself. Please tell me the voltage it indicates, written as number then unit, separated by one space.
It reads 150 mV
